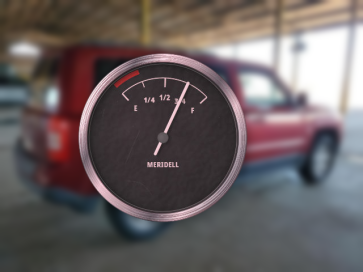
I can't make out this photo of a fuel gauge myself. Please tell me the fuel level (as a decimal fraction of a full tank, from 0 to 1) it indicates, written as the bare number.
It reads 0.75
